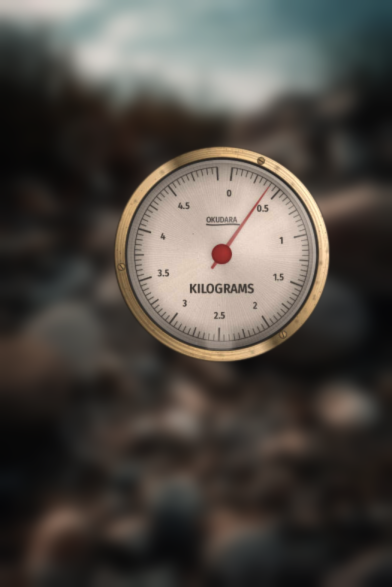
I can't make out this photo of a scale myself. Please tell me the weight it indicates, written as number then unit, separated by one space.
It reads 0.4 kg
